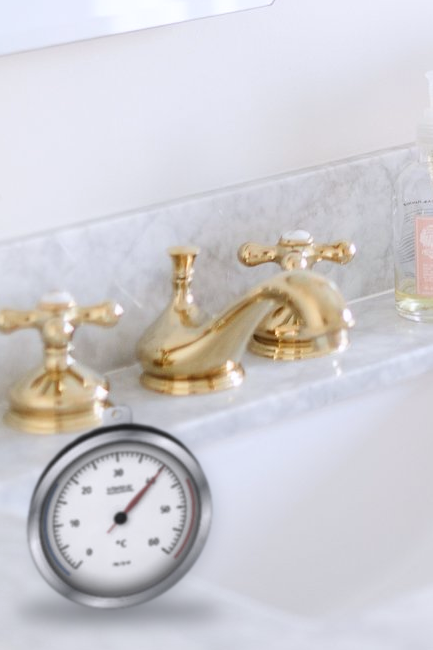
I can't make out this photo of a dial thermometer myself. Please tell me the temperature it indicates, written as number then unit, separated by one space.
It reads 40 °C
